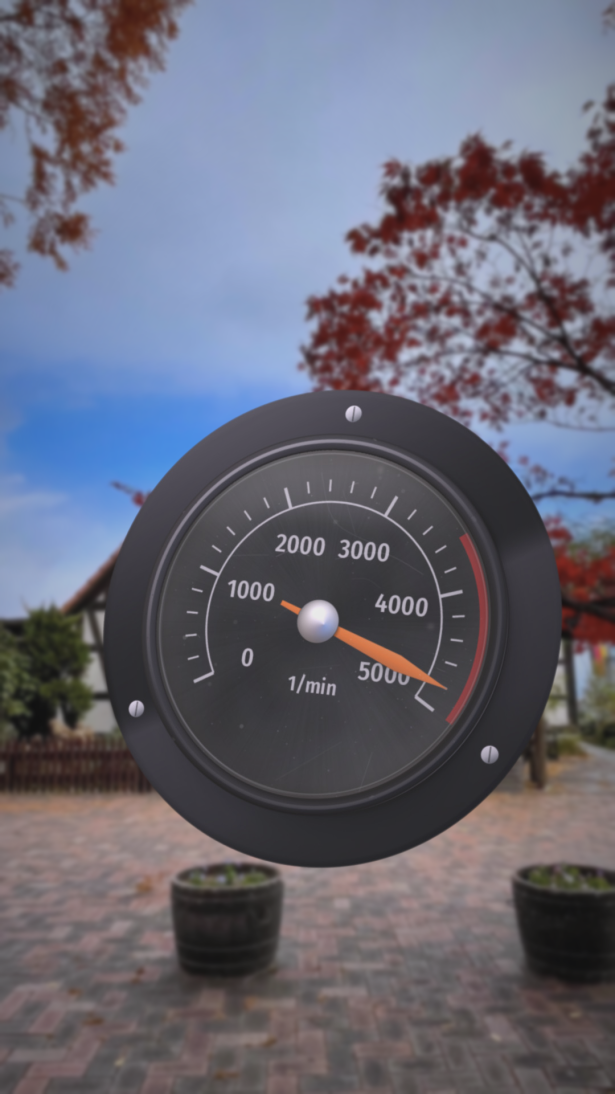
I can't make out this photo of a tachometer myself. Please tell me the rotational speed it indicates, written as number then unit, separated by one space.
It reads 4800 rpm
